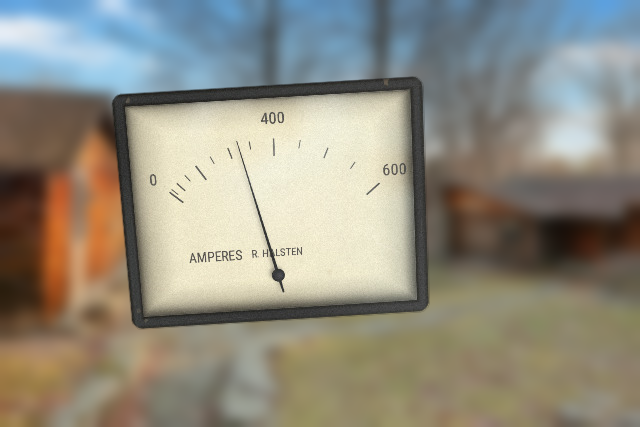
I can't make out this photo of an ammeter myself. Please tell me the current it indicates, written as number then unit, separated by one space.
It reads 325 A
